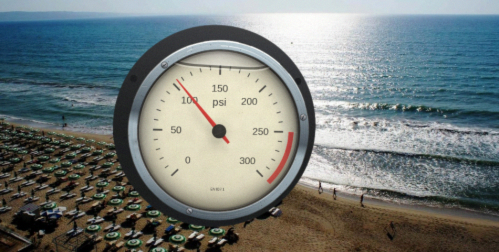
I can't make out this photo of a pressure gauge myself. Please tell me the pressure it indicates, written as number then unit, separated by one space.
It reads 105 psi
